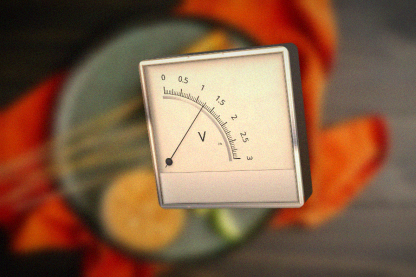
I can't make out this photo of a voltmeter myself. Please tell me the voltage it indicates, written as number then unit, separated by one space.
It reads 1.25 V
